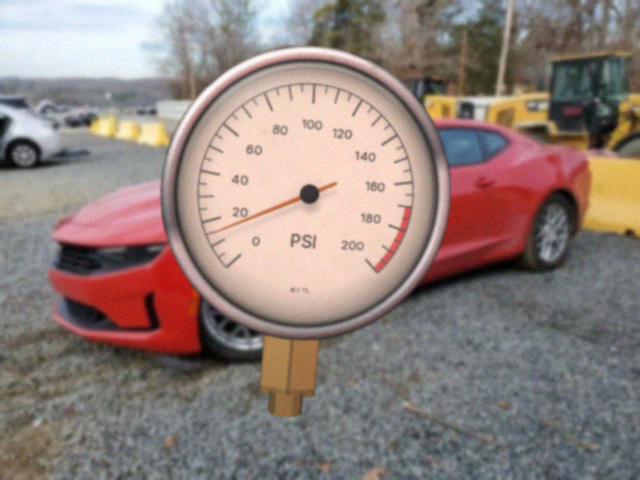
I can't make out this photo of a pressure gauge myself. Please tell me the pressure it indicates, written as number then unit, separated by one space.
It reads 15 psi
